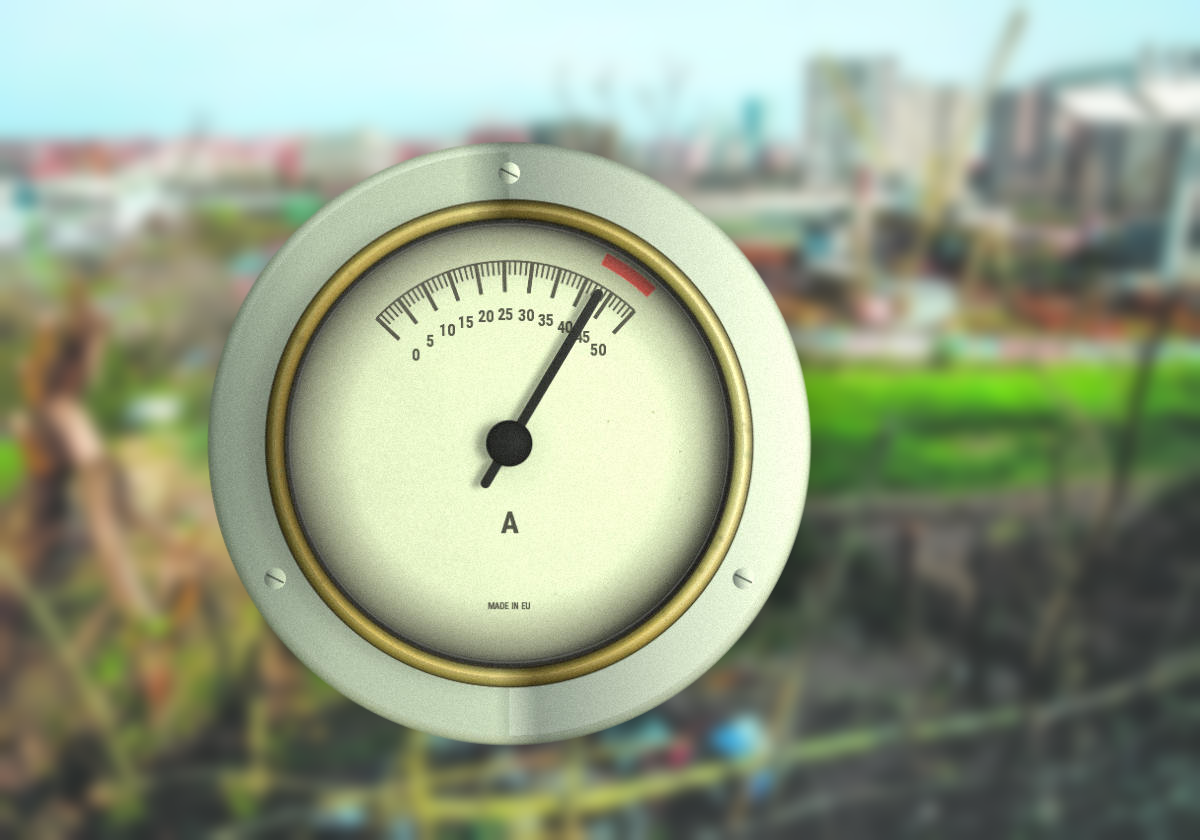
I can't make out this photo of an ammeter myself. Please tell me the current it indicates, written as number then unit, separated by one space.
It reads 43 A
